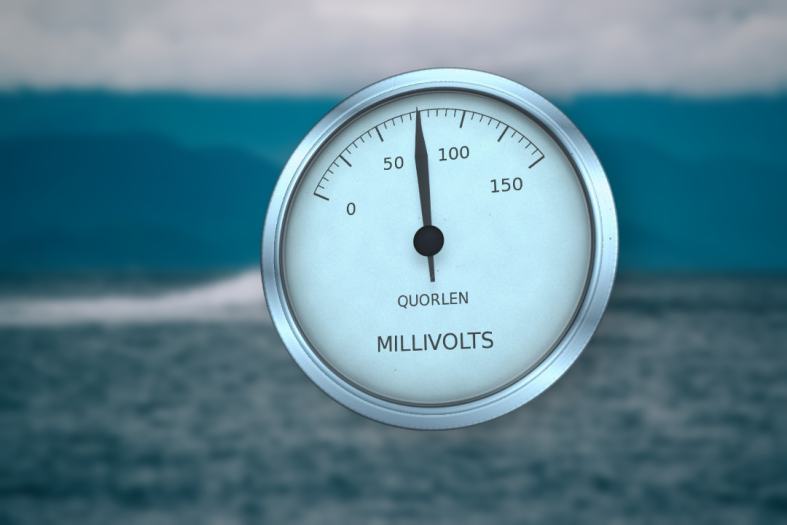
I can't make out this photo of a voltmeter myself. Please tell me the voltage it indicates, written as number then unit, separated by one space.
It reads 75 mV
